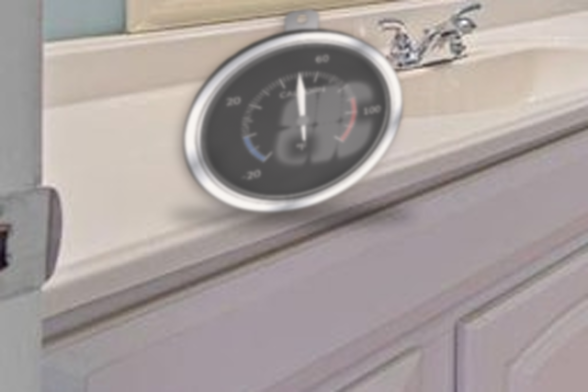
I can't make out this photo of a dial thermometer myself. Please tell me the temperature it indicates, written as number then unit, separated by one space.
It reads 50 °F
